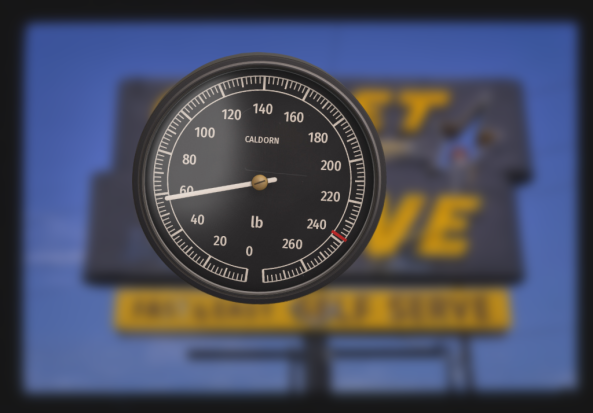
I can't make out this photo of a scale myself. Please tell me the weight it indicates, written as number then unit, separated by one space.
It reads 58 lb
